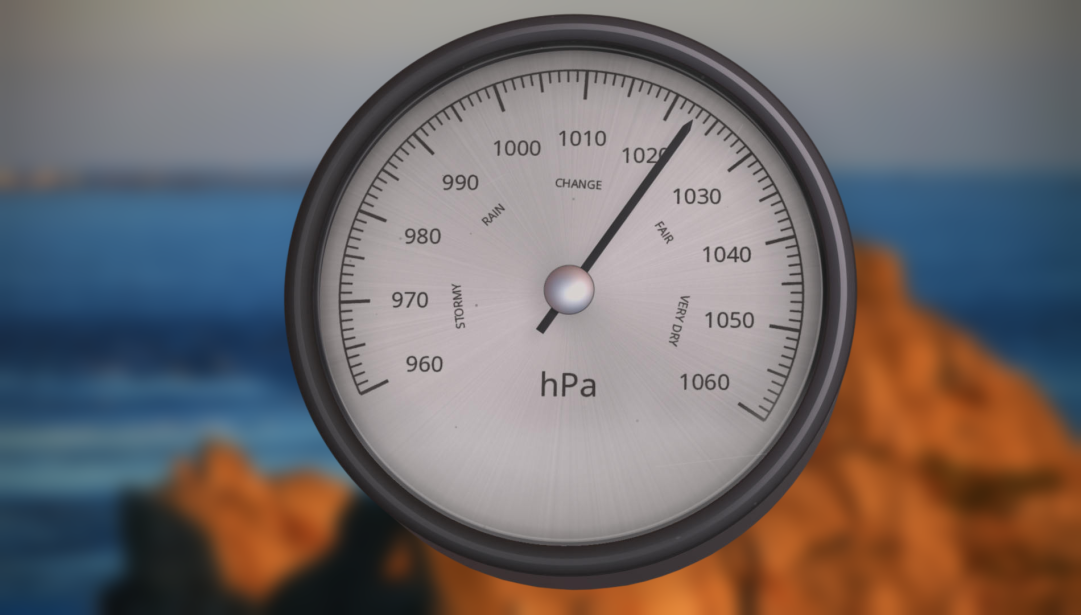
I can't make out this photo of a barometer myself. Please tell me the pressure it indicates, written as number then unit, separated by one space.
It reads 1023 hPa
